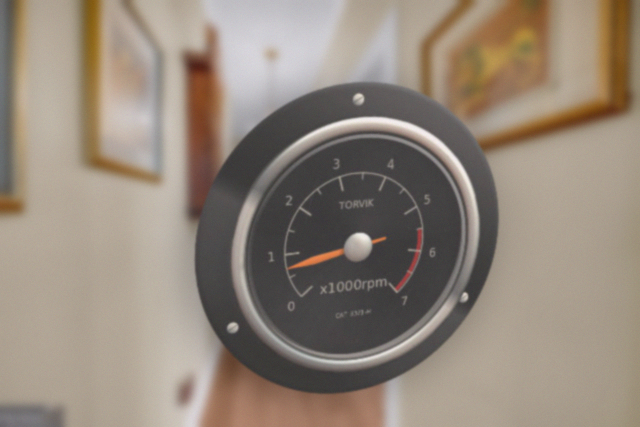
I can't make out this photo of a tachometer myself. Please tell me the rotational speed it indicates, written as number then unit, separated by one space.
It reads 750 rpm
